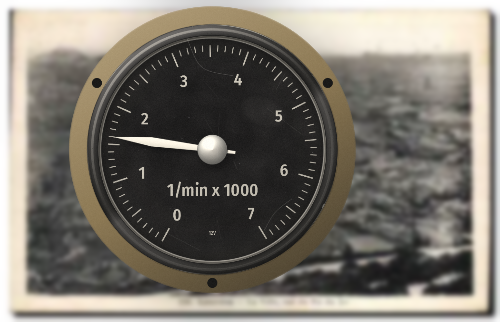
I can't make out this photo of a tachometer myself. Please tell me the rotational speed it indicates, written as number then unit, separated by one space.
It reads 1600 rpm
